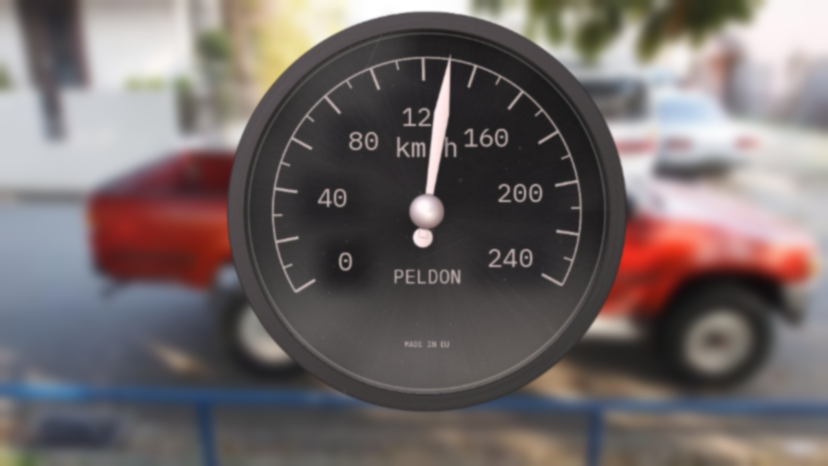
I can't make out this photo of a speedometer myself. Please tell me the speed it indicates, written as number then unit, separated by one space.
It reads 130 km/h
